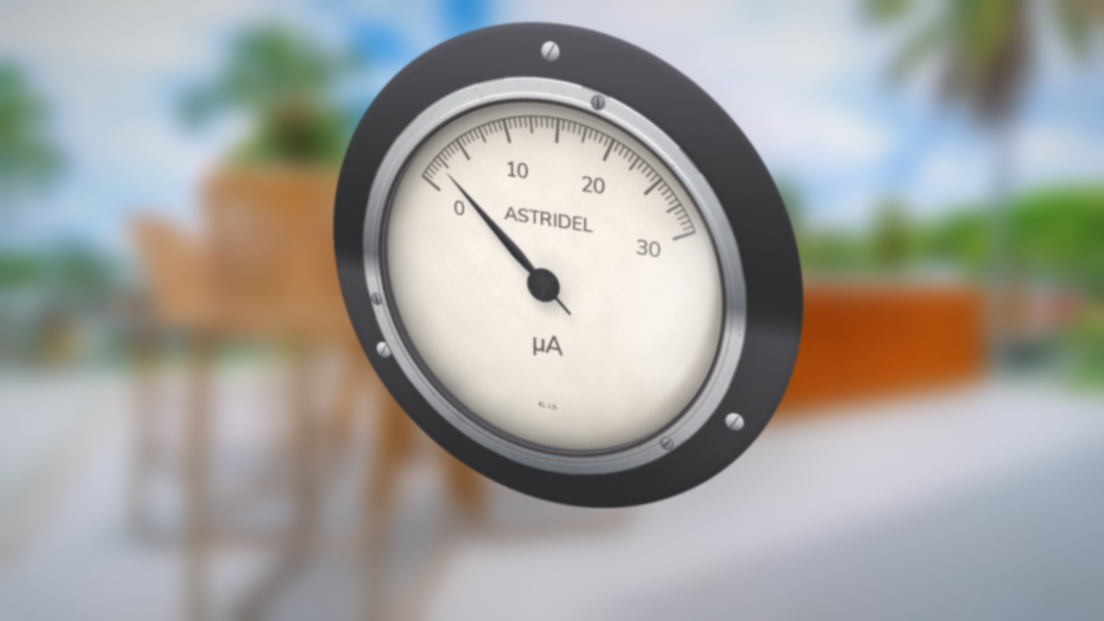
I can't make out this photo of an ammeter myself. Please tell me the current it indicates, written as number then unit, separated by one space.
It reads 2.5 µA
